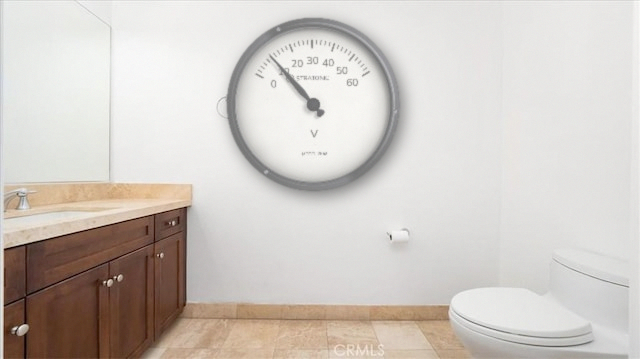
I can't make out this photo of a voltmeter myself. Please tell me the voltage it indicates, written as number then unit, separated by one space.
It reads 10 V
